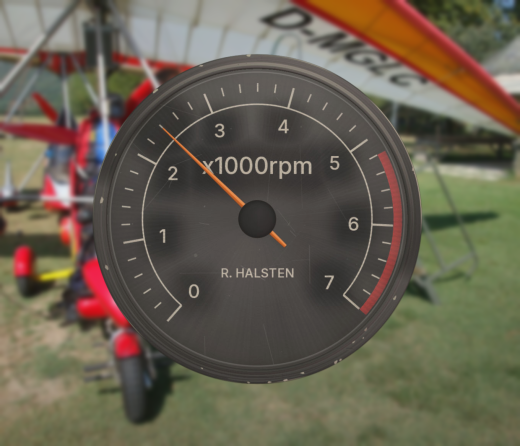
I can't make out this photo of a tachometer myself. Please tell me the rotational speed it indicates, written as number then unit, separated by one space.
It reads 2400 rpm
